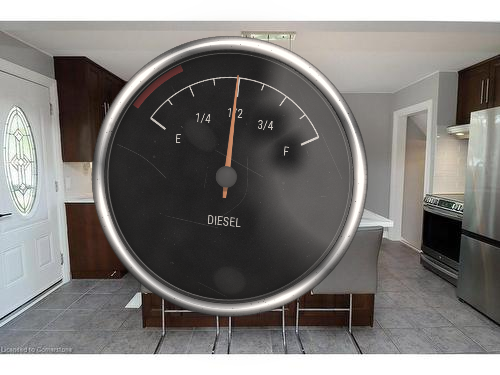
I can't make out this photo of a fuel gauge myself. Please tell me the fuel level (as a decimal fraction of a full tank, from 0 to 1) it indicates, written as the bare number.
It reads 0.5
